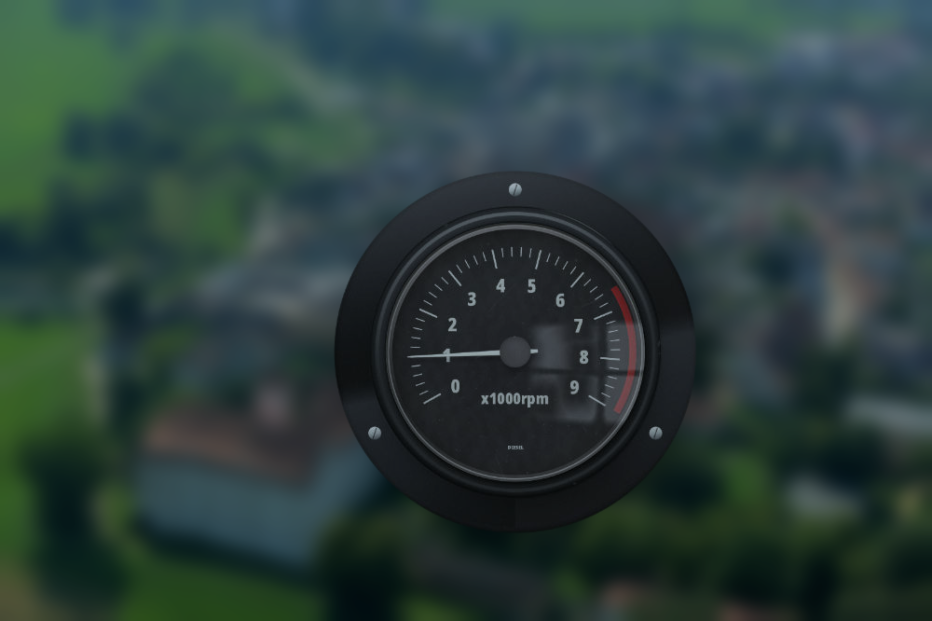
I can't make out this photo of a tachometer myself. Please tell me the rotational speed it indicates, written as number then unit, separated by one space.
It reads 1000 rpm
